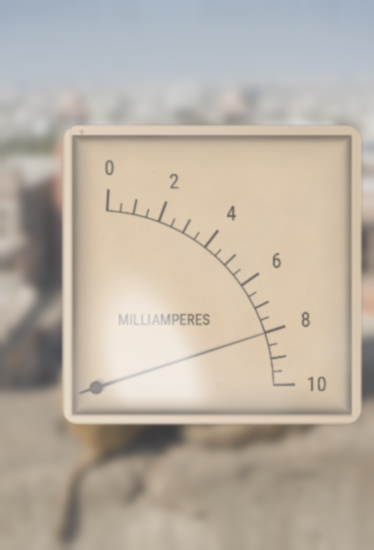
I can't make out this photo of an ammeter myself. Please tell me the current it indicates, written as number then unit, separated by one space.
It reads 8 mA
